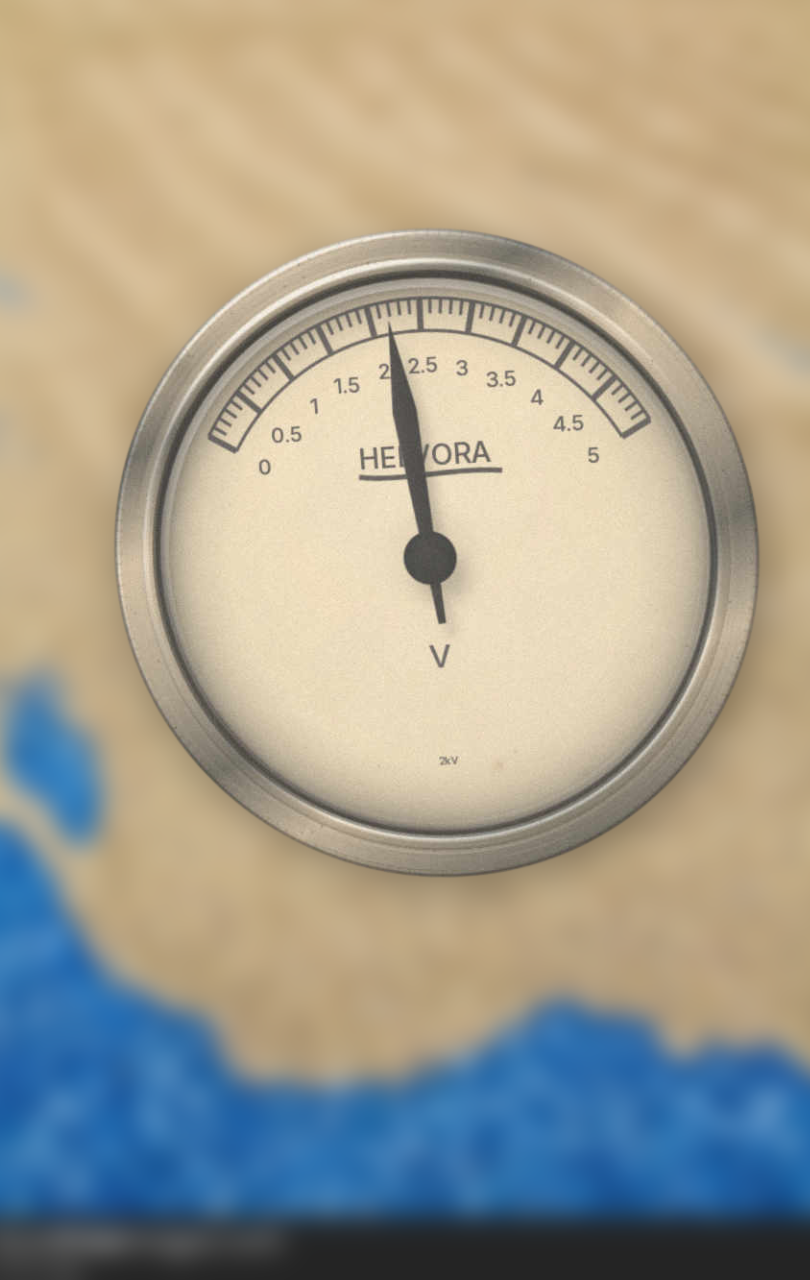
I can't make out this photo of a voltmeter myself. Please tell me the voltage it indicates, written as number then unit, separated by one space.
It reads 2.2 V
